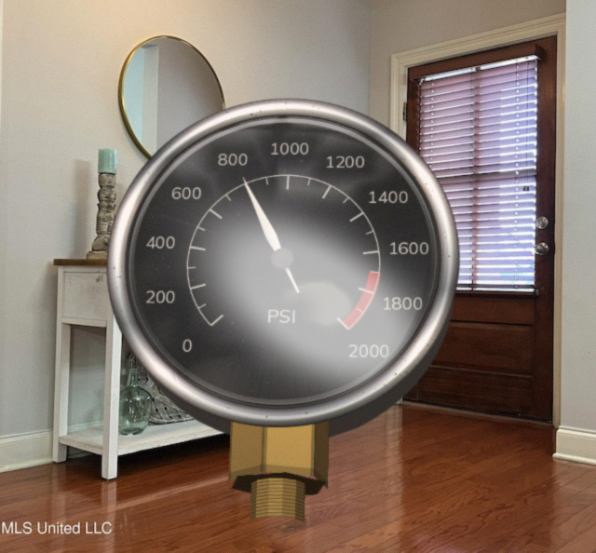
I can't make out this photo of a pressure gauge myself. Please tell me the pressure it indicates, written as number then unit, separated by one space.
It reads 800 psi
